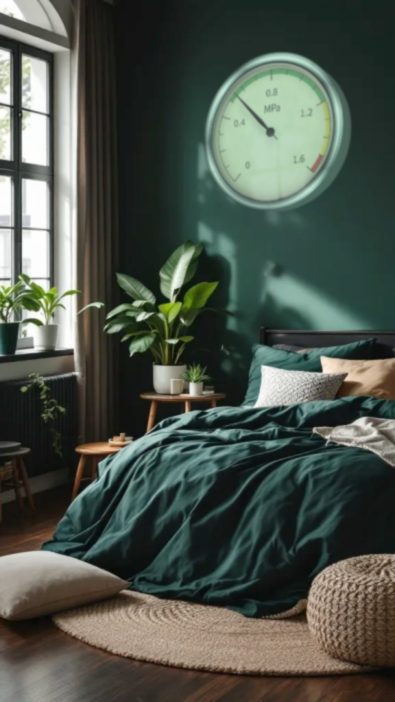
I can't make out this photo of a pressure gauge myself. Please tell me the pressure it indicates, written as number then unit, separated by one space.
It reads 0.55 MPa
